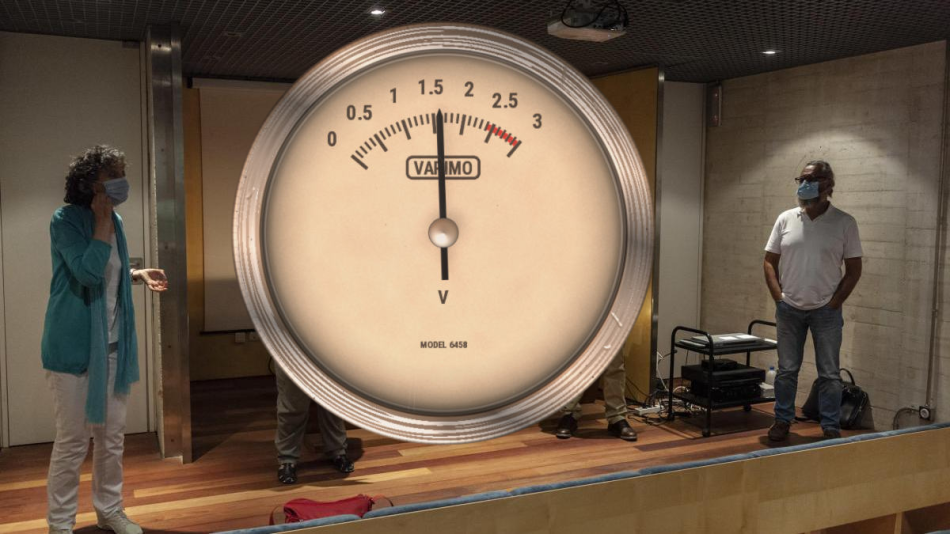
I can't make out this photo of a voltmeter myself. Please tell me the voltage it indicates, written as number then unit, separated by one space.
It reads 1.6 V
